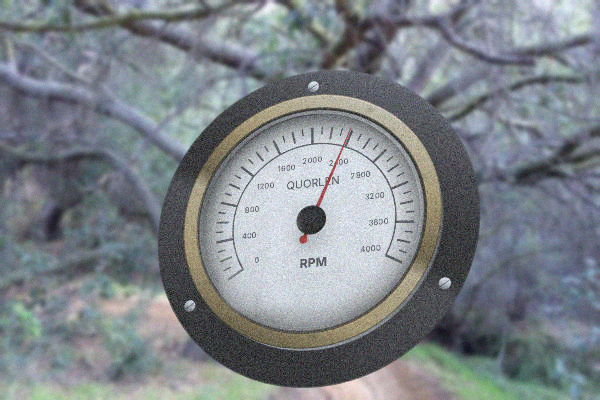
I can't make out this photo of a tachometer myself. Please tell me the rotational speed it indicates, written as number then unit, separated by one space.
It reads 2400 rpm
